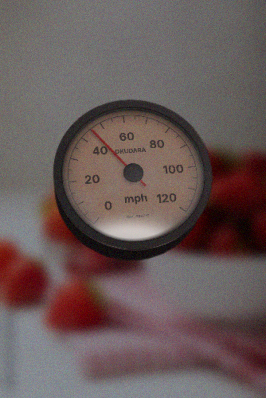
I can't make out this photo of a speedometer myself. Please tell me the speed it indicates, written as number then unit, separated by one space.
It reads 45 mph
